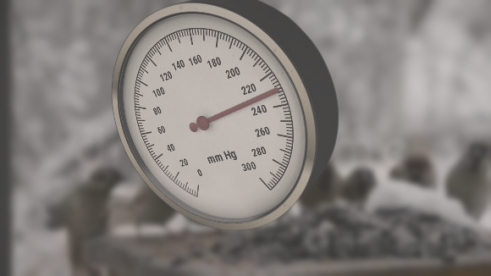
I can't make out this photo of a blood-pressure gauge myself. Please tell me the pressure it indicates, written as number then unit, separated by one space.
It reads 230 mmHg
